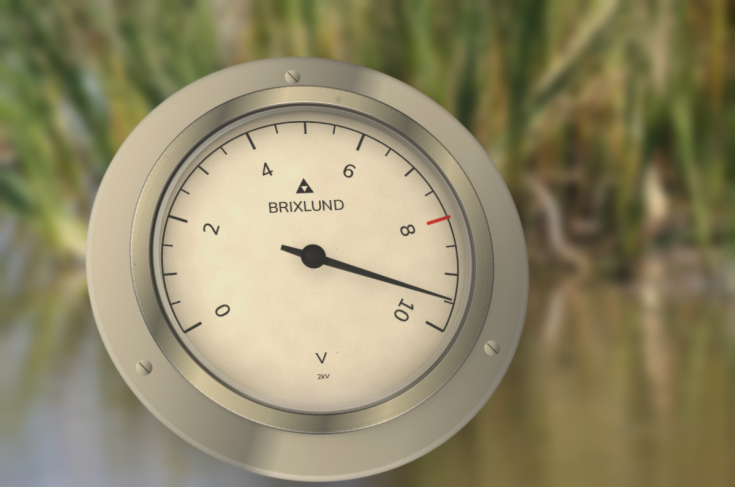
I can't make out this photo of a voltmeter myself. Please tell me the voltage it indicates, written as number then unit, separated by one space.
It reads 9.5 V
